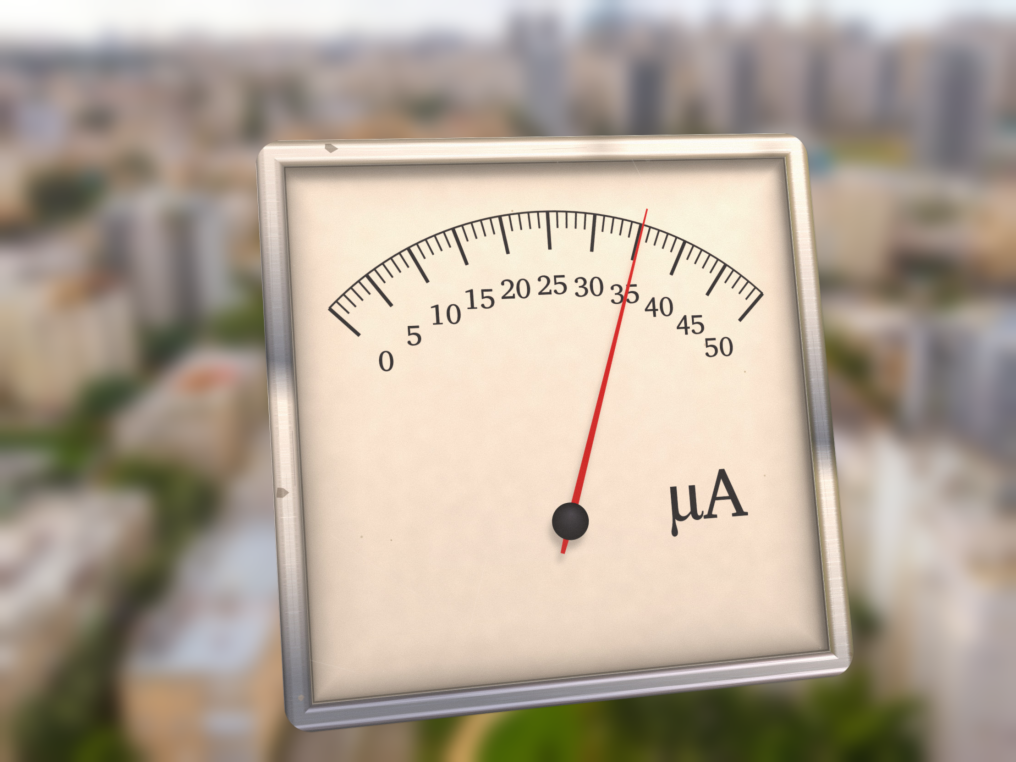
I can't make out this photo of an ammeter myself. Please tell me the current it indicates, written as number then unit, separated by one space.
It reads 35 µA
